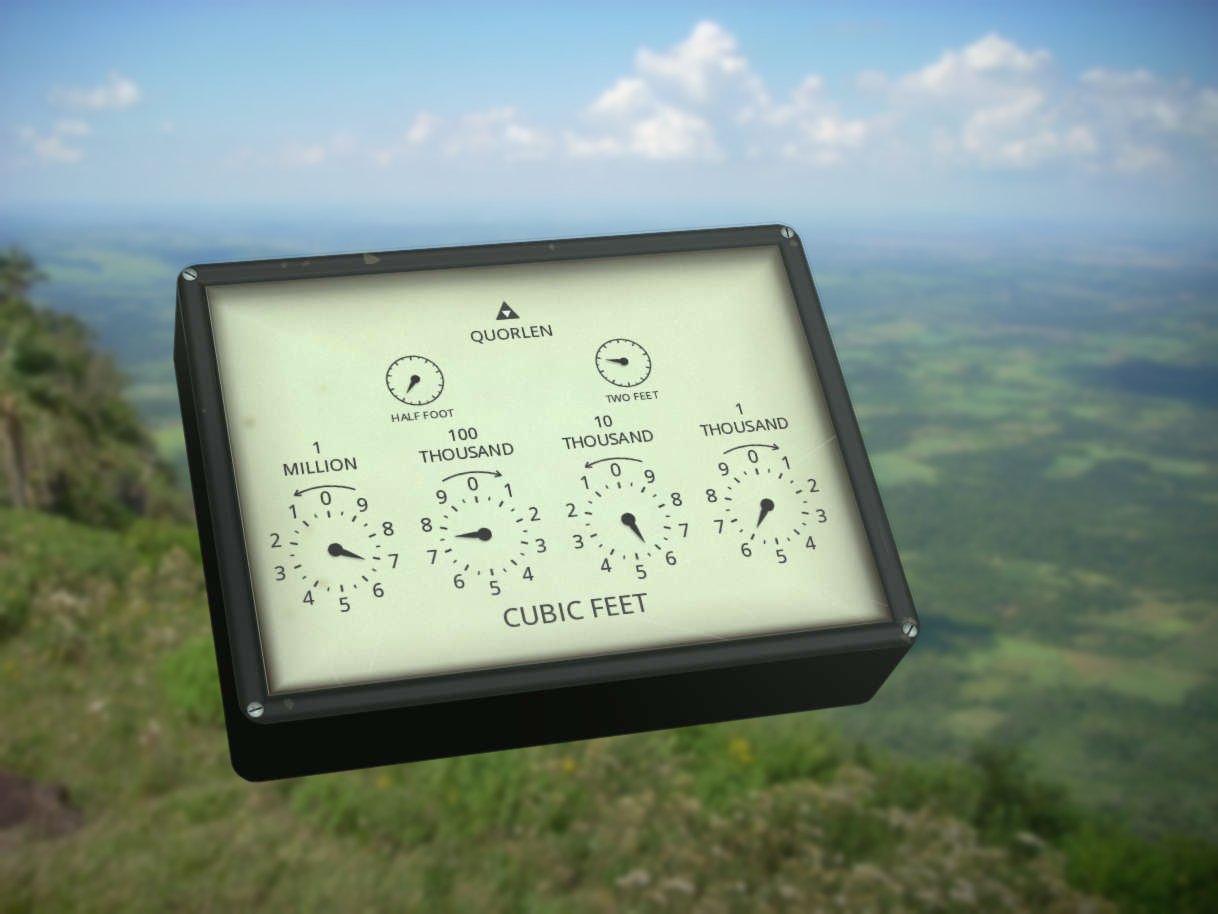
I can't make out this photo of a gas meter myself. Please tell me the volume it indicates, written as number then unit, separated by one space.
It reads 675600 ft³
